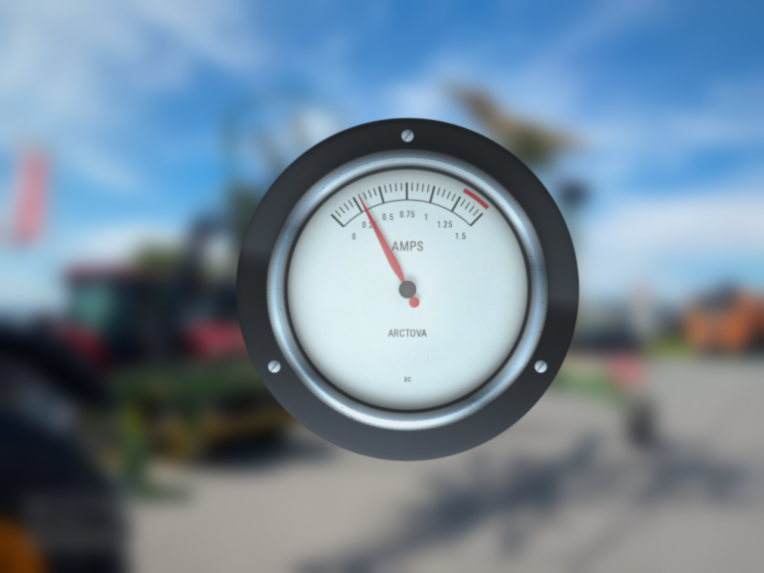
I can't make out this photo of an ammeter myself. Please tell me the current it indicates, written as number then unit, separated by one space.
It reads 0.3 A
